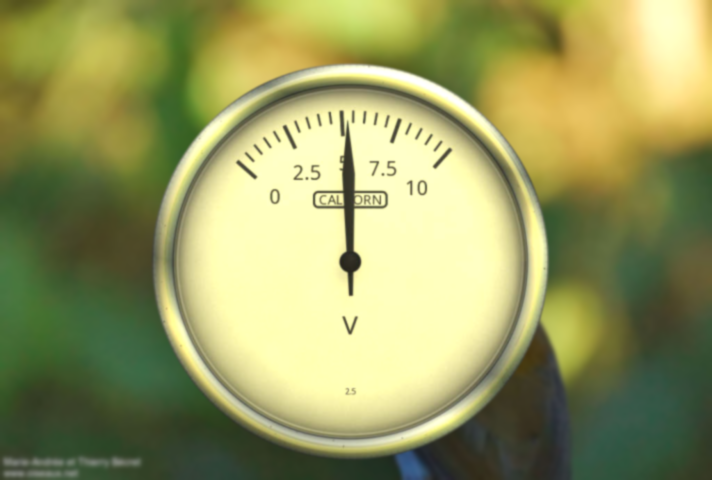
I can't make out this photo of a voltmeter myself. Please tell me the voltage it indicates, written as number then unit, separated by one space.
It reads 5.25 V
